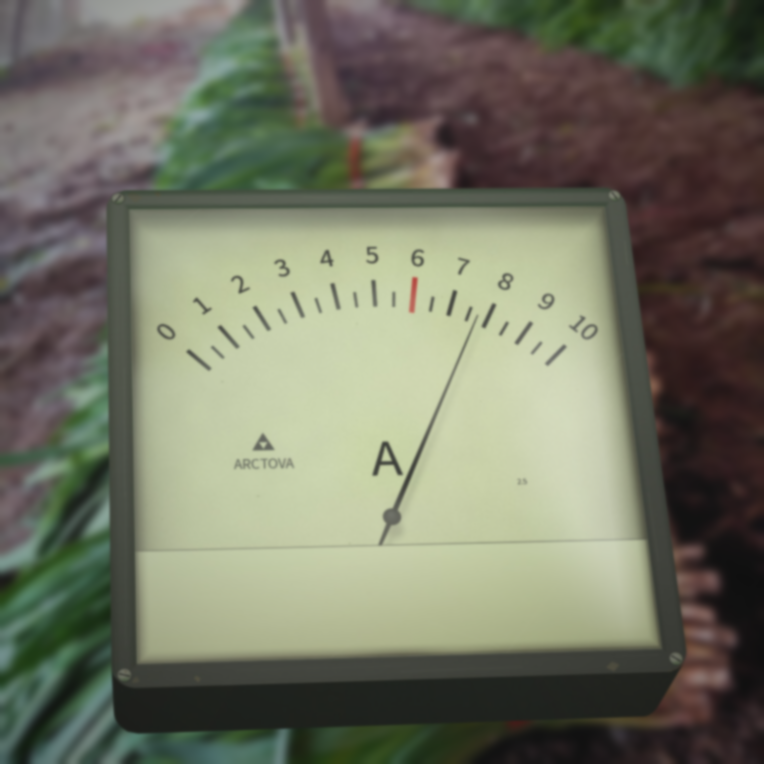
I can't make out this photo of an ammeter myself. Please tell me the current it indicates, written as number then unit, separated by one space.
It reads 7.75 A
